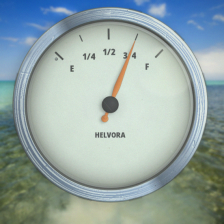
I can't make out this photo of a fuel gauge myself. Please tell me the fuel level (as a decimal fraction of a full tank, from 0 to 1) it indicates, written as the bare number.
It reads 0.75
